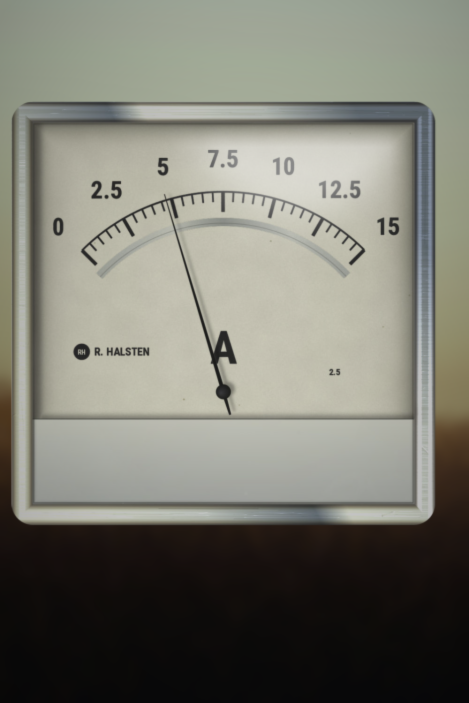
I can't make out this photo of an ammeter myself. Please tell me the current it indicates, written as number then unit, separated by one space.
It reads 4.75 A
